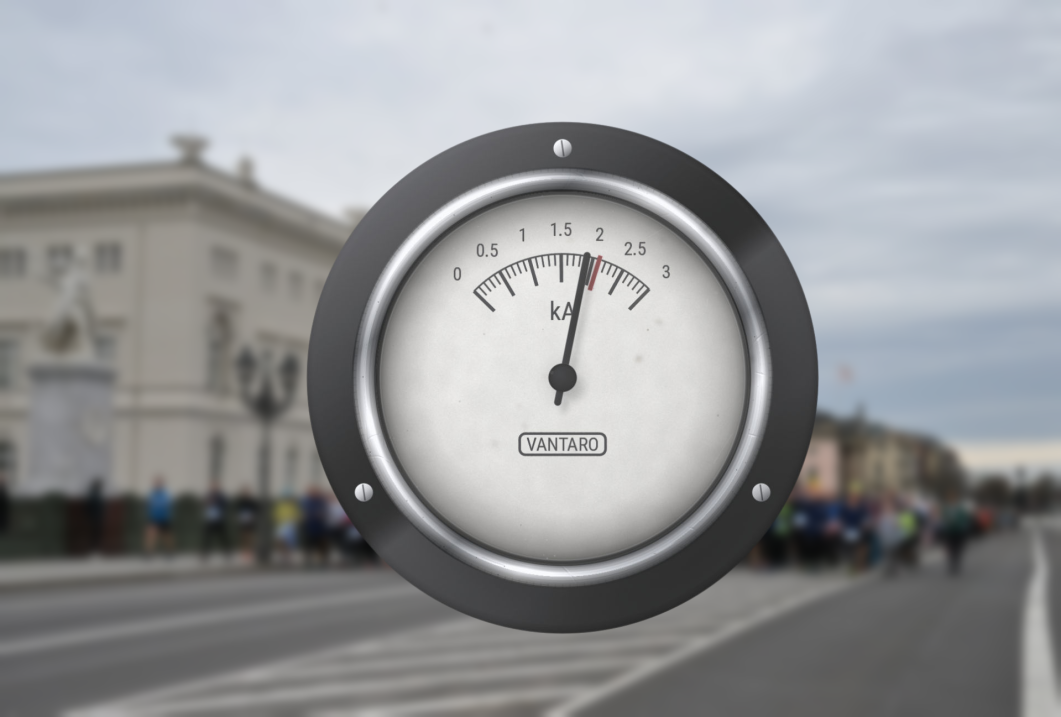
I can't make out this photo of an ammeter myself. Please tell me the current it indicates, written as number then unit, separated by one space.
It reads 1.9 kA
